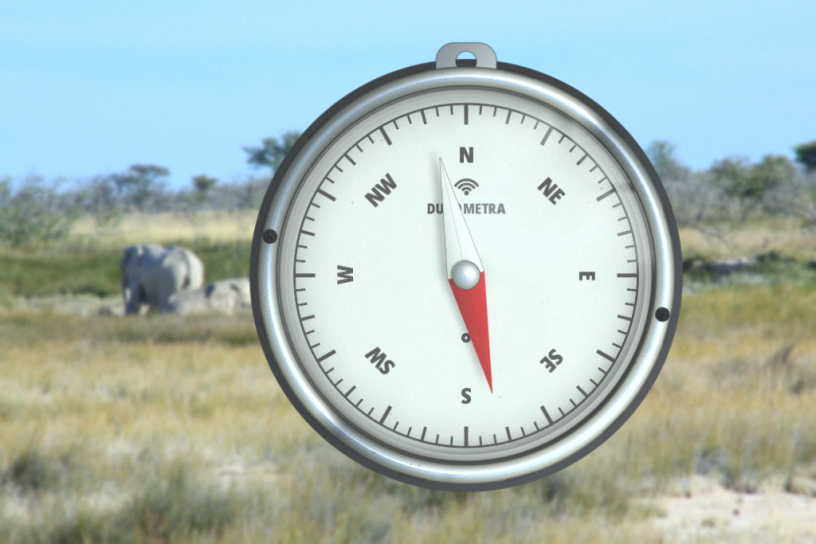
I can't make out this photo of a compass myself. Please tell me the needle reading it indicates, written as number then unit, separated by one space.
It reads 167.5 °
